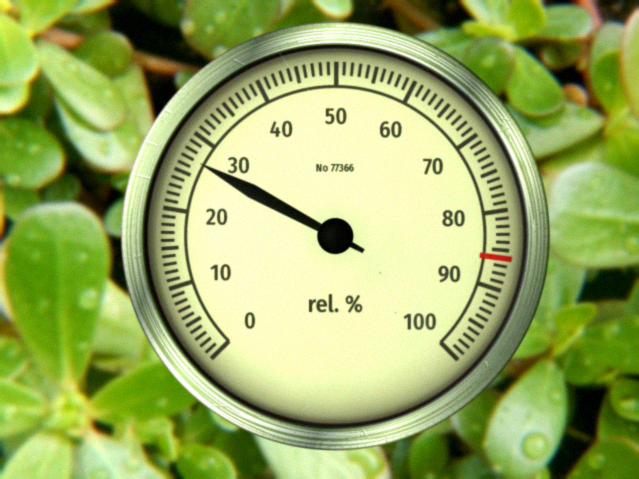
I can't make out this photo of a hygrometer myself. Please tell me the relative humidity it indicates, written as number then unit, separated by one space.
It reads 27 %
